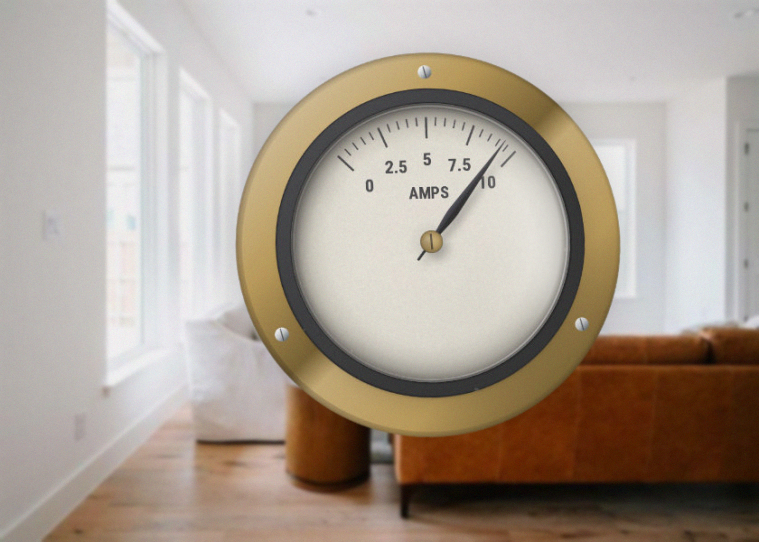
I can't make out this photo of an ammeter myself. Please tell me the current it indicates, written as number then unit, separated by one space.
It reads 9.25 A
